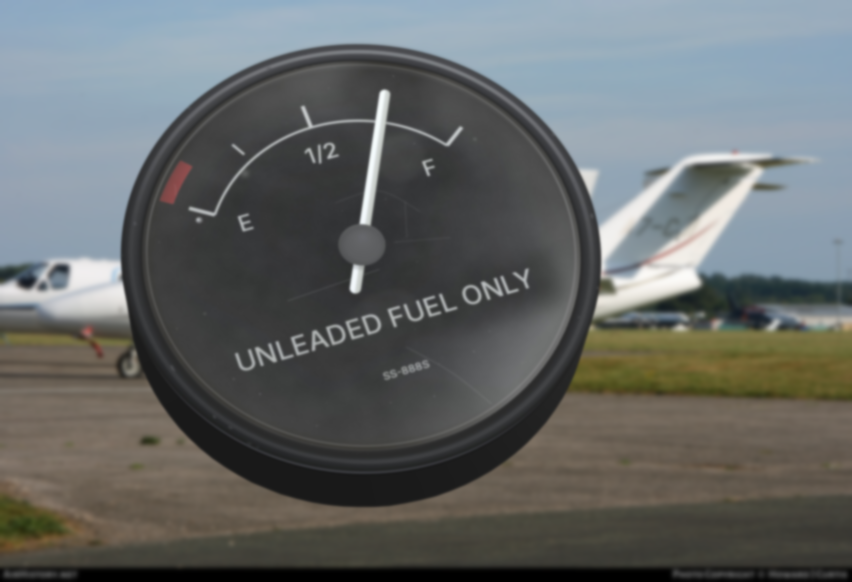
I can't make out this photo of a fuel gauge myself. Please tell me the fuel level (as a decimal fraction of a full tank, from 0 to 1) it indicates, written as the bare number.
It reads 0.75
